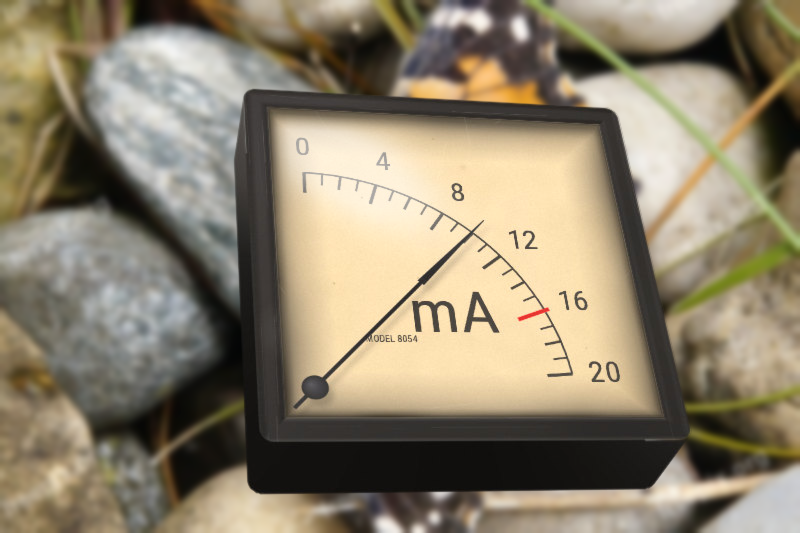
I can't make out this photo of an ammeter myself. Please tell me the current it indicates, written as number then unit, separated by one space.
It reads 10 mA
